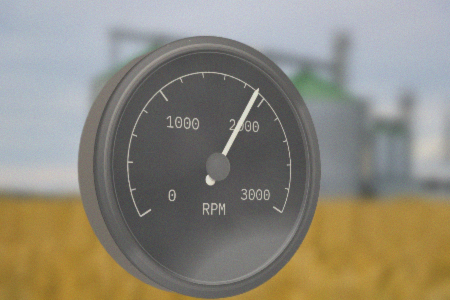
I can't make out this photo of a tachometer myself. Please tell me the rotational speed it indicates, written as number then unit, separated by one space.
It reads 1900 rpm
